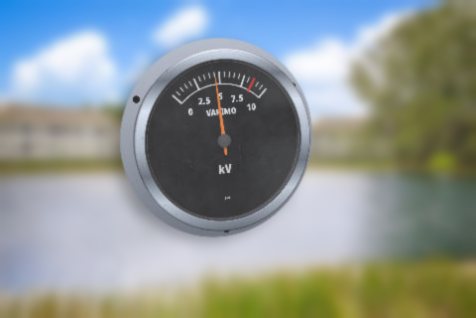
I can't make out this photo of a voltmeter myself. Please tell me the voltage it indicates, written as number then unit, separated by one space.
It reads 4.5 kV
